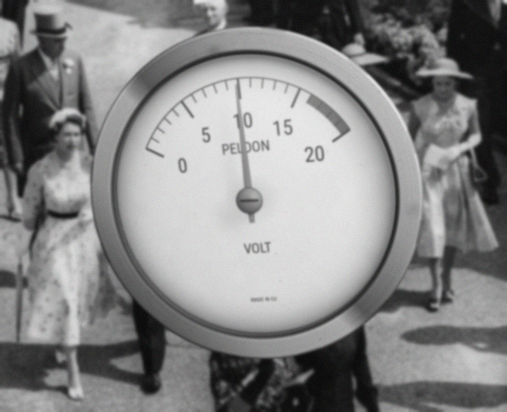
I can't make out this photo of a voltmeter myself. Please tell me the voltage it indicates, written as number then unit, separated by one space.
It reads 10 V
